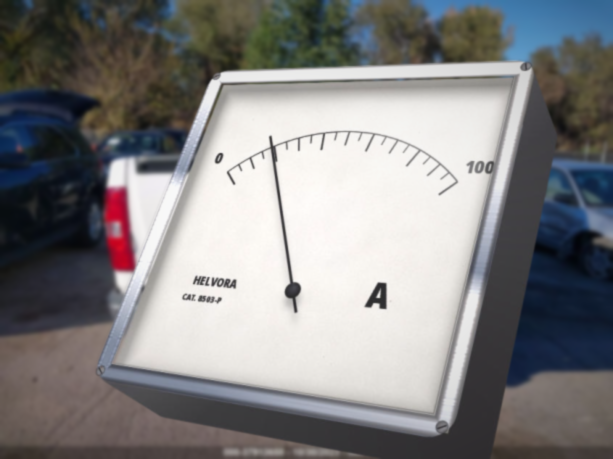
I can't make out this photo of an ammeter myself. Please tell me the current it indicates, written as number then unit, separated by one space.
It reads 20 A
